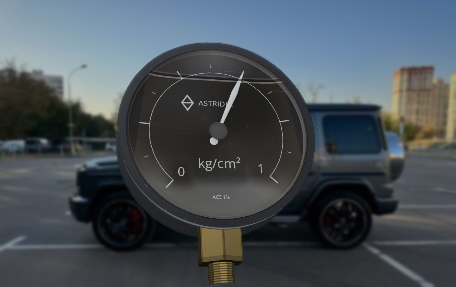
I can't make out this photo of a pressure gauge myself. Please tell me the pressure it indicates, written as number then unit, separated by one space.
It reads 0.6 kg/cm²
